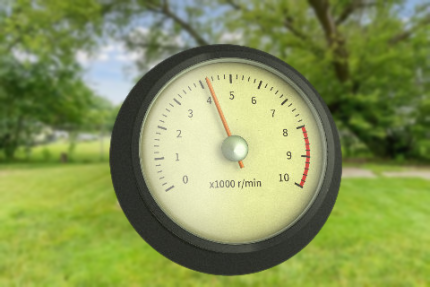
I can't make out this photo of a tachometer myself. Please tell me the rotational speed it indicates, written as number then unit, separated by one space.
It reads 4200 rpm
